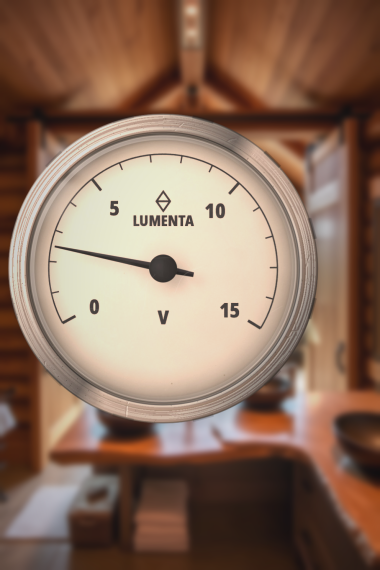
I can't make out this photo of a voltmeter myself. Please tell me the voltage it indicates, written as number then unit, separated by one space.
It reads 2.5 V
